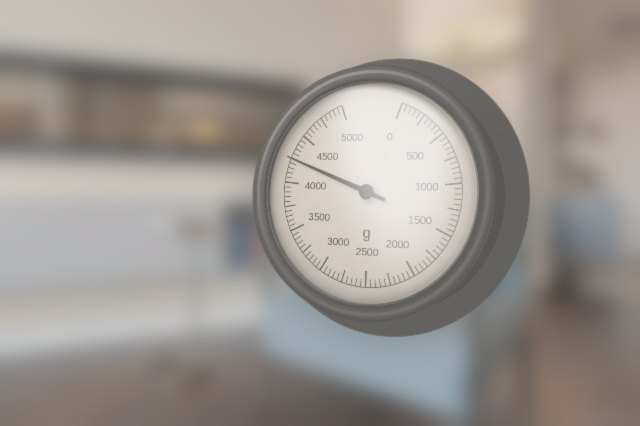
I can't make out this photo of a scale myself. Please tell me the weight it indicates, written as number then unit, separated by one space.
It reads 4250 g
